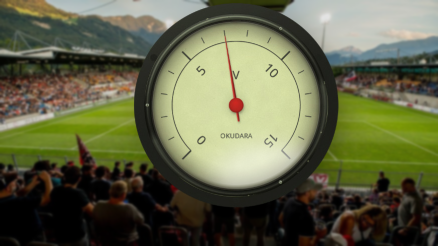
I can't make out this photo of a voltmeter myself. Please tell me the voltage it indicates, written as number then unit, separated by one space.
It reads 7 V
